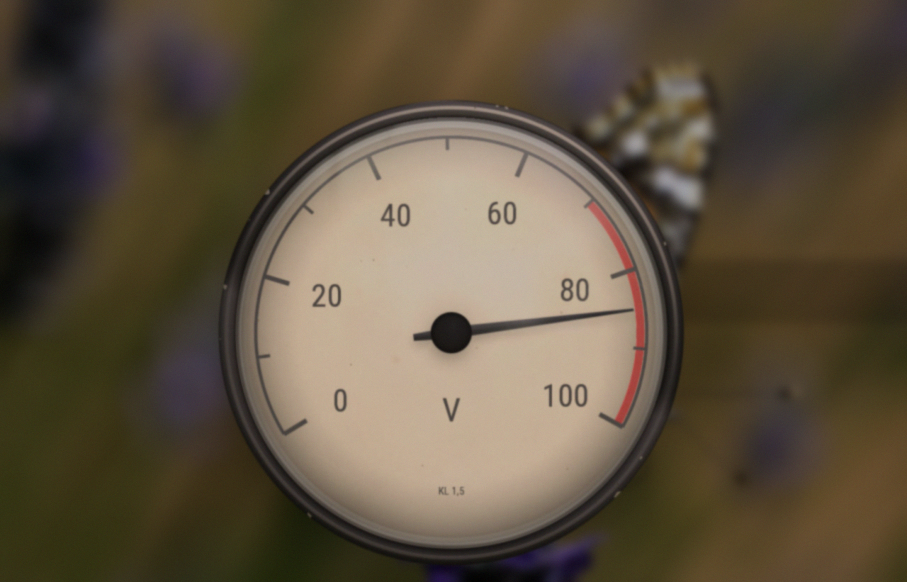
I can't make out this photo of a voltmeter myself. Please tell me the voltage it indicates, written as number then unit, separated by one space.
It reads 85 V
